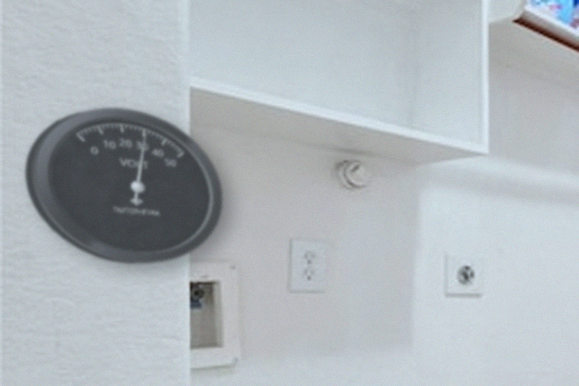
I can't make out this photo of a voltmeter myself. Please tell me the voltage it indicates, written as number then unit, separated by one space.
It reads 30 V
